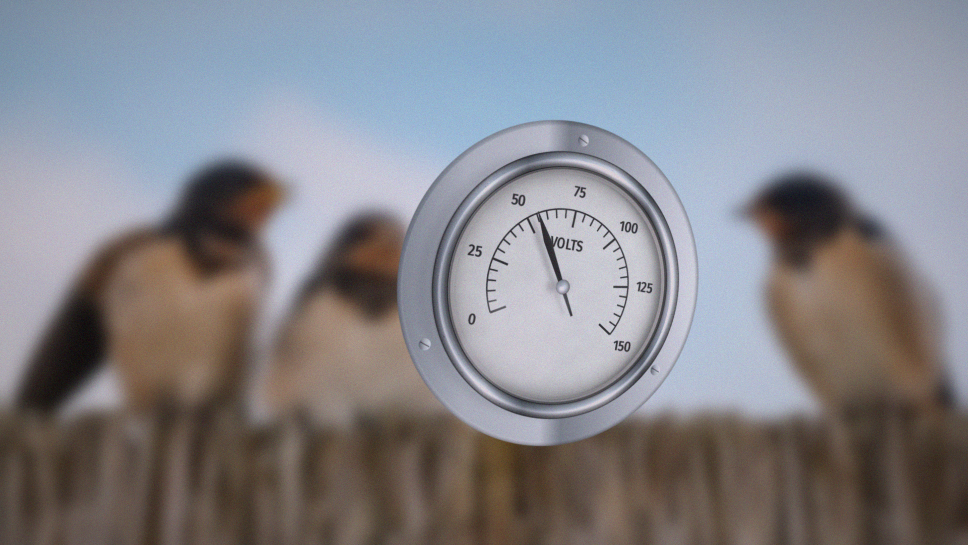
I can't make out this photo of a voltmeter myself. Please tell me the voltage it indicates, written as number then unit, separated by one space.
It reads 55 V
